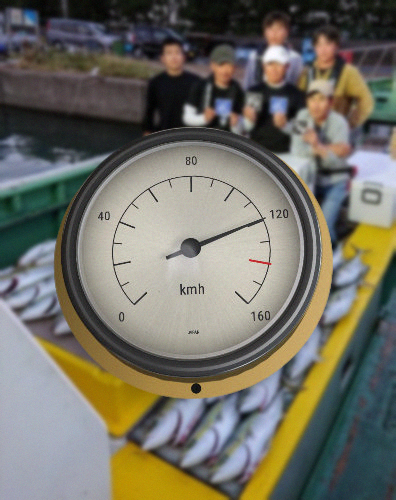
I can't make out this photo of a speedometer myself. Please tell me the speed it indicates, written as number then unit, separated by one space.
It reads 120 km/h
